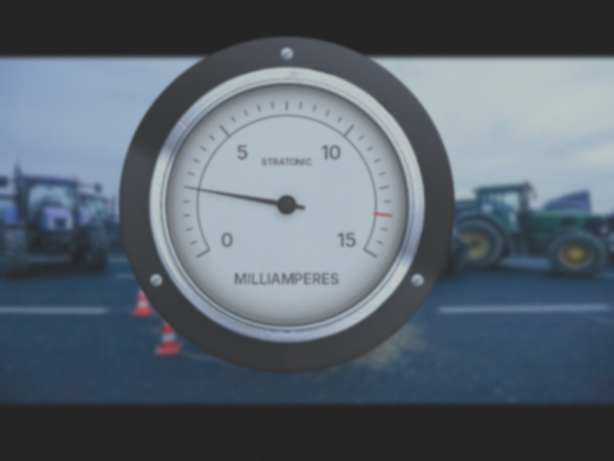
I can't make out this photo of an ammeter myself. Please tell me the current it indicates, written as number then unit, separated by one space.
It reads 2.5 mA
